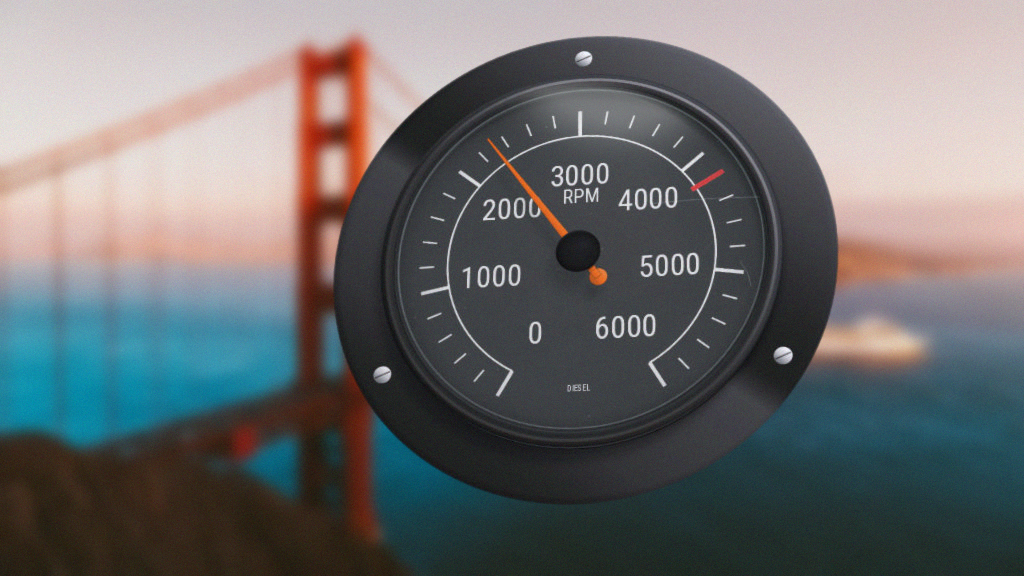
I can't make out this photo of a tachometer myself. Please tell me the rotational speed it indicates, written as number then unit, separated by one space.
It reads 2300 rpm
